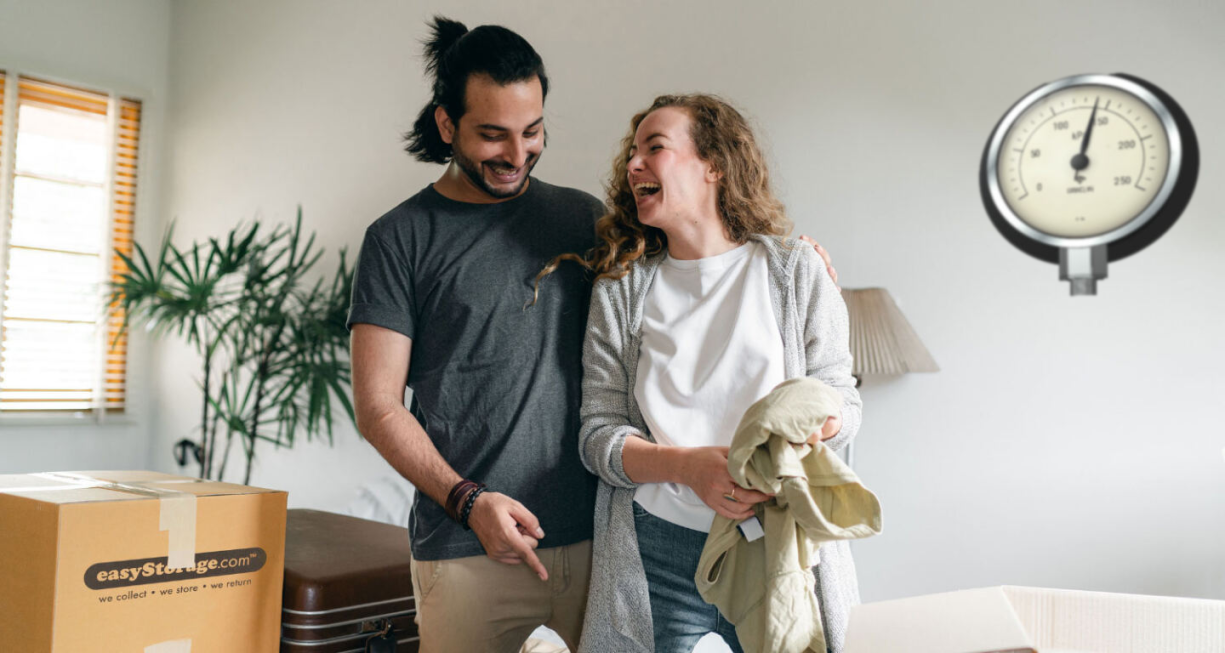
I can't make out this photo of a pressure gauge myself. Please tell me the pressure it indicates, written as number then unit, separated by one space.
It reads 140 kPa
